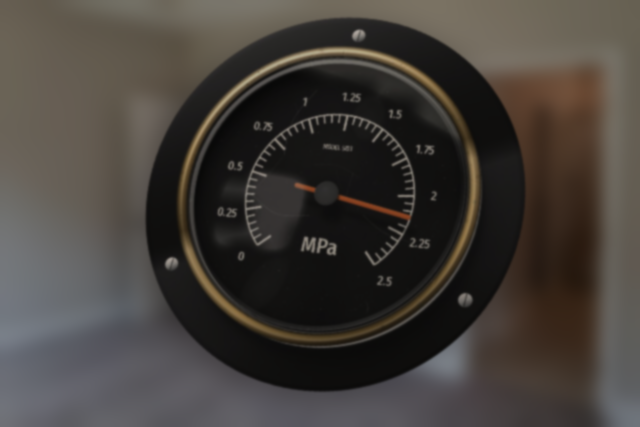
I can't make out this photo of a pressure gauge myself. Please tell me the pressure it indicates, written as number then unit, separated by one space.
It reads 2.15 MPa
